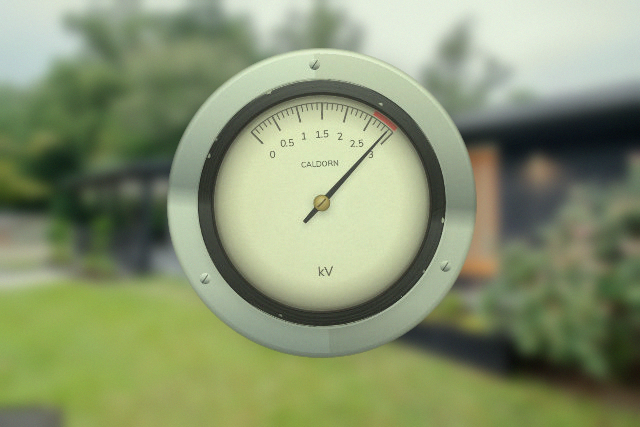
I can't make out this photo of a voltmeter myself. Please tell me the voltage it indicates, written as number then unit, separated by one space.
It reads 2.9 kV
